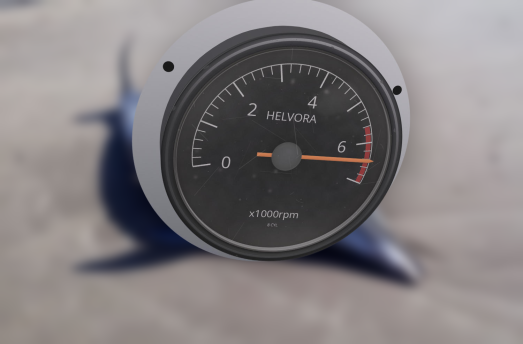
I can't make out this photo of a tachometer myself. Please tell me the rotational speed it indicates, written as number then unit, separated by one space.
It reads 6400 rpm
